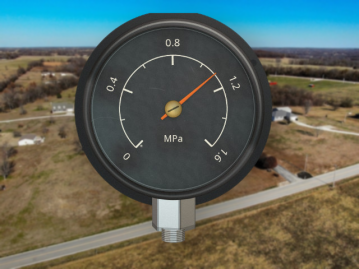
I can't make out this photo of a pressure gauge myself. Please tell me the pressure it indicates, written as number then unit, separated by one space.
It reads 1.1 MPa
